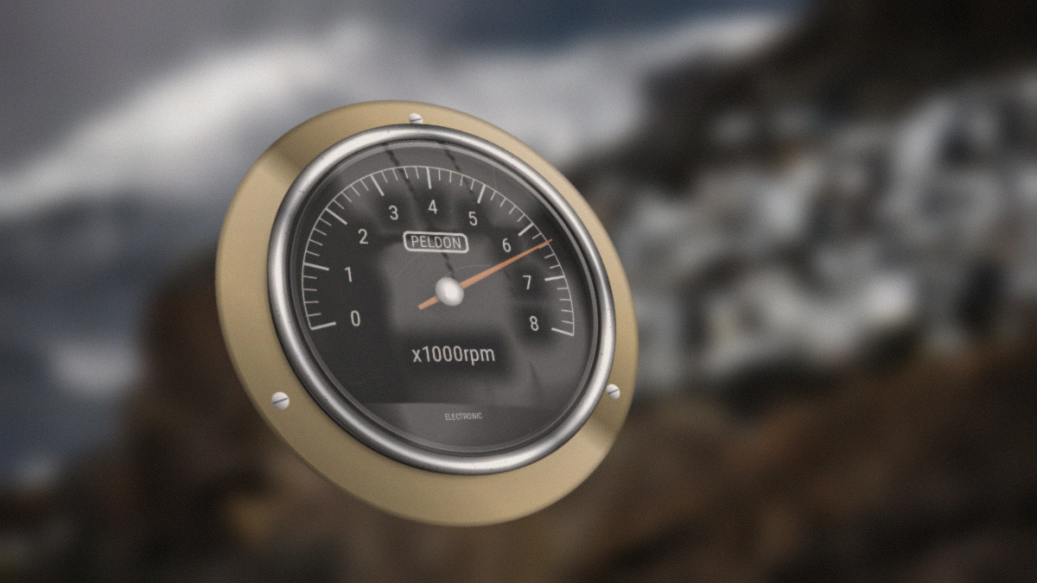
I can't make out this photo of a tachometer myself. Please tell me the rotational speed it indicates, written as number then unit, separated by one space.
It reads 6400 rpm
